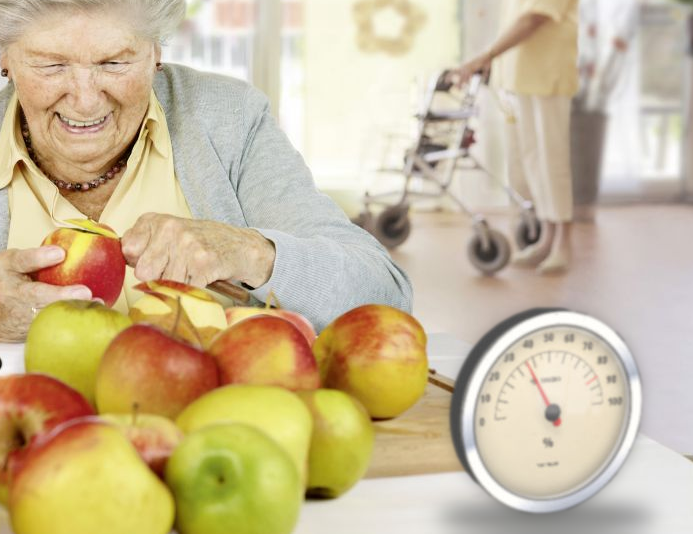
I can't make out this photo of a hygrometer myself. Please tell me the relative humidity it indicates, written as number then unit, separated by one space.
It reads 35 %
